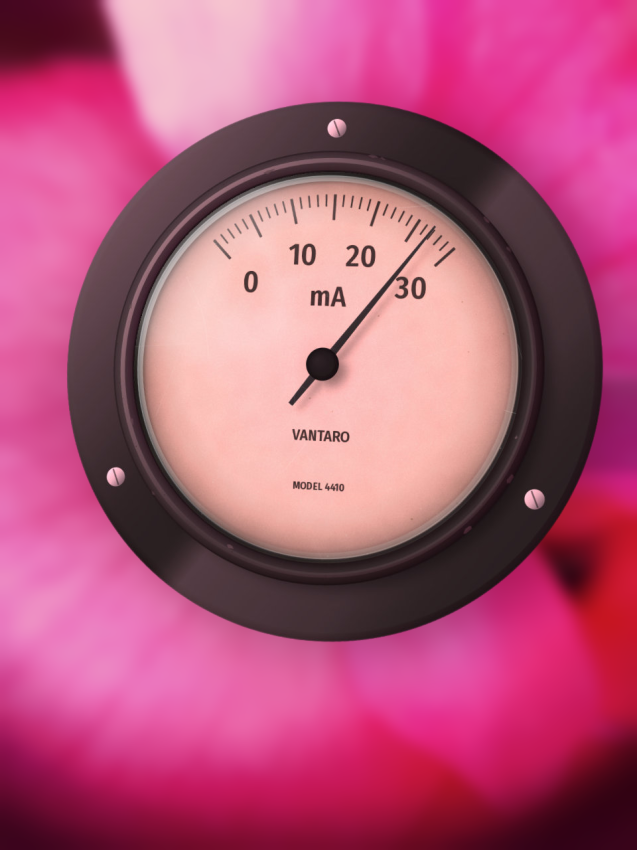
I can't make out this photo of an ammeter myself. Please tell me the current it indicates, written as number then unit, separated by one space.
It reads 27 mA
